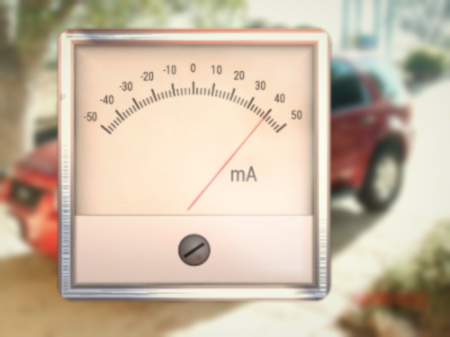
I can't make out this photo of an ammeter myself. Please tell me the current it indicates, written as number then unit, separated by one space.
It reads 40 mA
